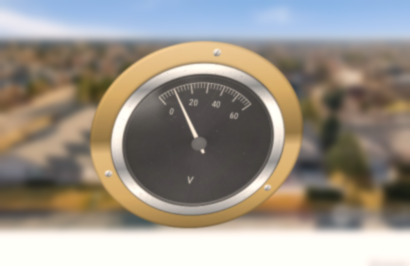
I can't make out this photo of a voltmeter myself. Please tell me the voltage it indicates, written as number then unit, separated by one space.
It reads 10 V
